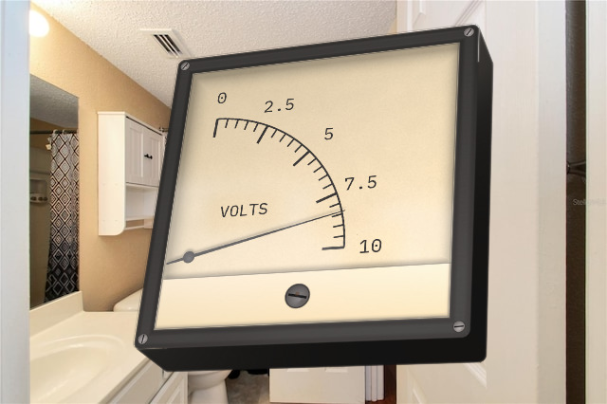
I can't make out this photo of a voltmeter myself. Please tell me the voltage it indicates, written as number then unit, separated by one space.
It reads 8.5 V
